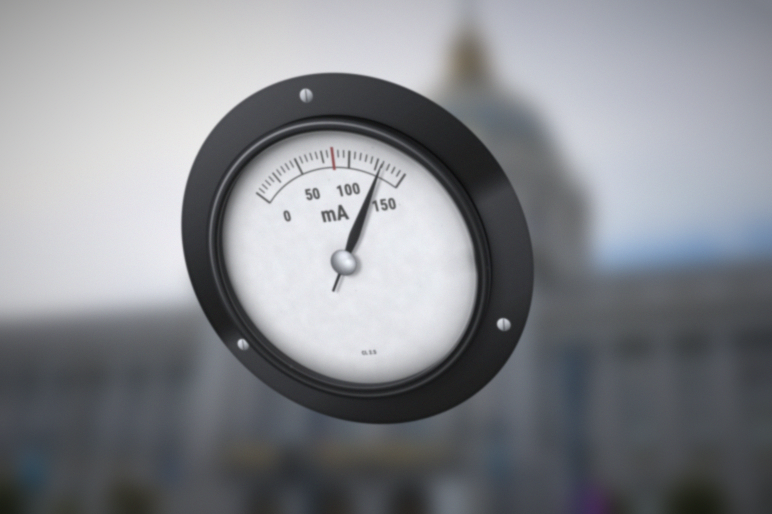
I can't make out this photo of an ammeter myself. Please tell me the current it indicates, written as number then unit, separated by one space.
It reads 130 mA
